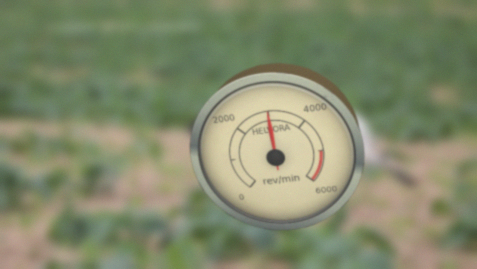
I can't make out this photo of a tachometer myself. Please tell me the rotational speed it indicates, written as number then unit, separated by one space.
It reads 3000 rpm
